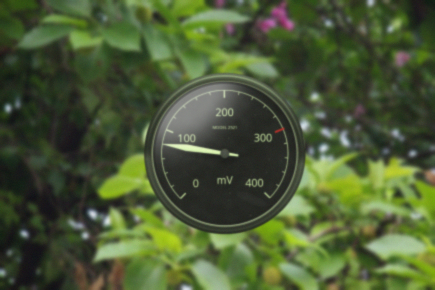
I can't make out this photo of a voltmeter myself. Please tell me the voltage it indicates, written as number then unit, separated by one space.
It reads 80 mV
